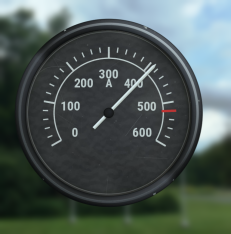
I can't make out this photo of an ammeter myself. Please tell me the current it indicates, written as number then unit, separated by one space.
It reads 410 A
